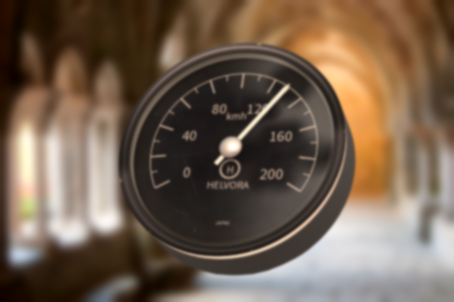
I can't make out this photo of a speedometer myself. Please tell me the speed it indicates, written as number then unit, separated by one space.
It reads 130 km/h
